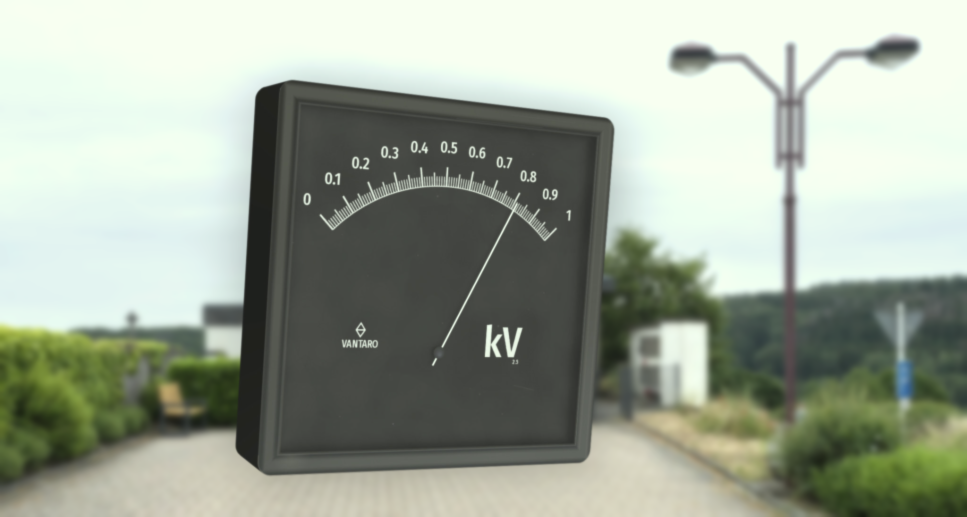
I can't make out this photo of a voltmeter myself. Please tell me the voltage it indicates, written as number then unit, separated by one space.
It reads 0.8 kV
